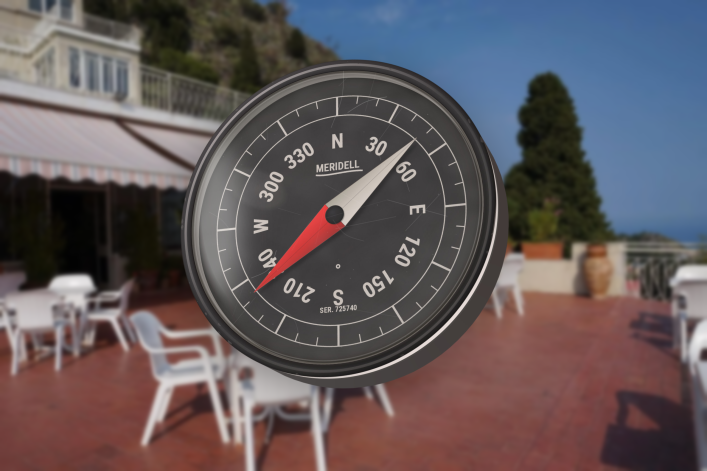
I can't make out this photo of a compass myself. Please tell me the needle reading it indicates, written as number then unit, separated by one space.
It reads 230 °
